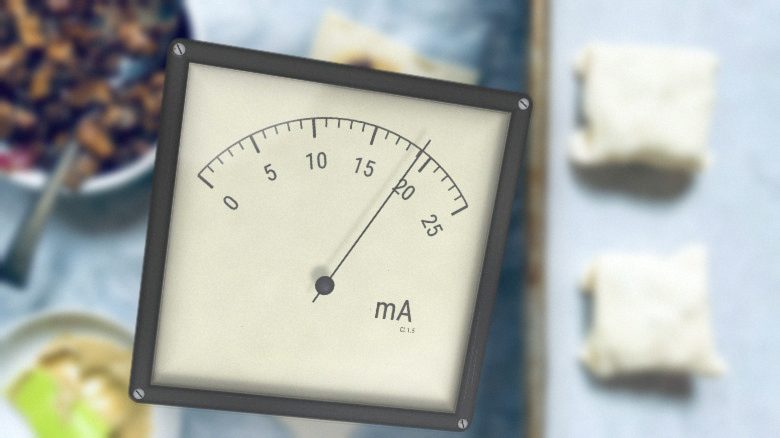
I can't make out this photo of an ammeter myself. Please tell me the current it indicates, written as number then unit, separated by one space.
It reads 19 mA
